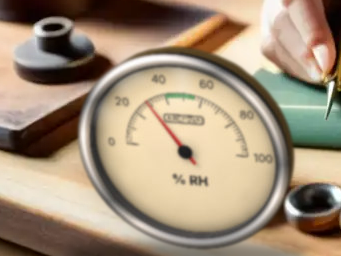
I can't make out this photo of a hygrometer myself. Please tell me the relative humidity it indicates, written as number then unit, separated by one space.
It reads 30 %
